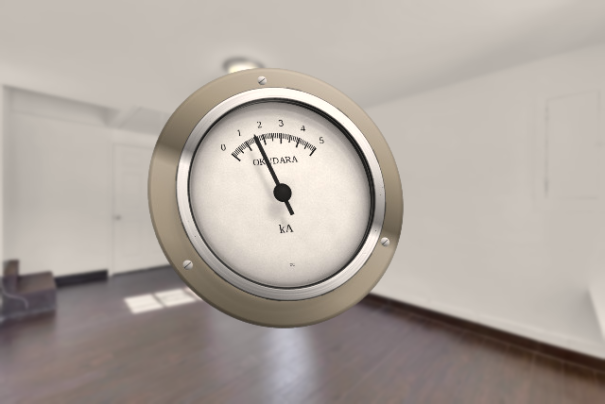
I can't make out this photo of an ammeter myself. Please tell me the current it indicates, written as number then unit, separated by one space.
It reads 1.5 kA
